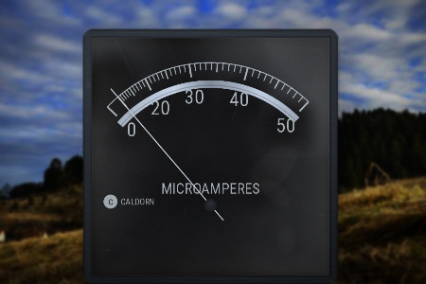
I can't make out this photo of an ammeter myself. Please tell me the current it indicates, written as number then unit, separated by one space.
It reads 10 µA
